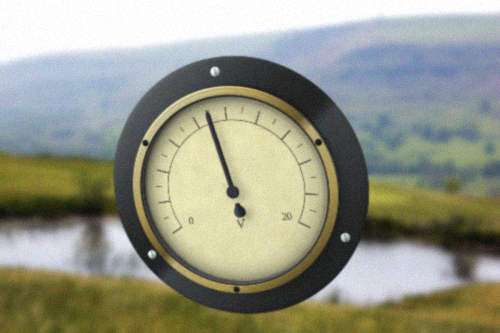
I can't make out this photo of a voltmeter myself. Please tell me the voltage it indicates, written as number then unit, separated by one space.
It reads 9 V
